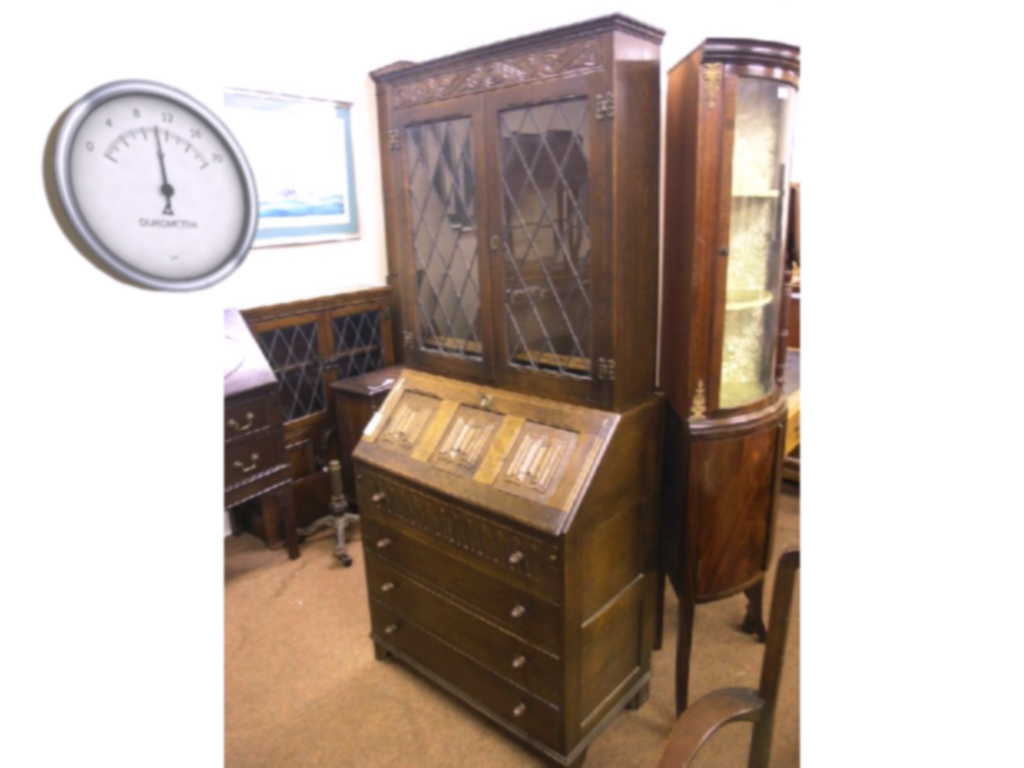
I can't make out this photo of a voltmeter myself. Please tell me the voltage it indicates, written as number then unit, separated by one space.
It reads 10 V
